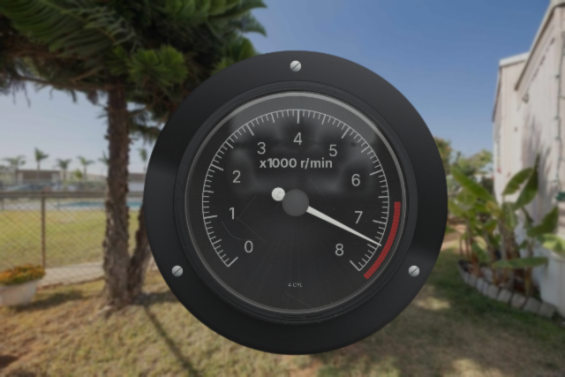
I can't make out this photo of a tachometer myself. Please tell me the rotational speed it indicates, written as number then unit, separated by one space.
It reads 7400 rpm
